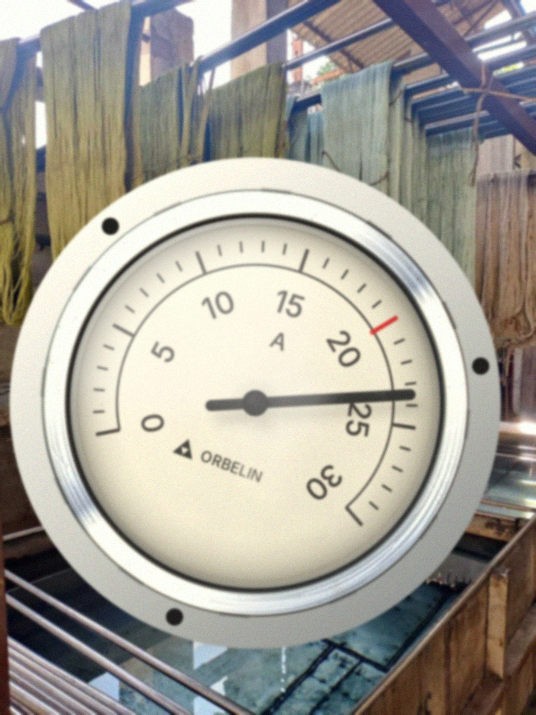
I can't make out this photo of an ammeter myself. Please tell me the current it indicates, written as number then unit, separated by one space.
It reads 23.5 A
